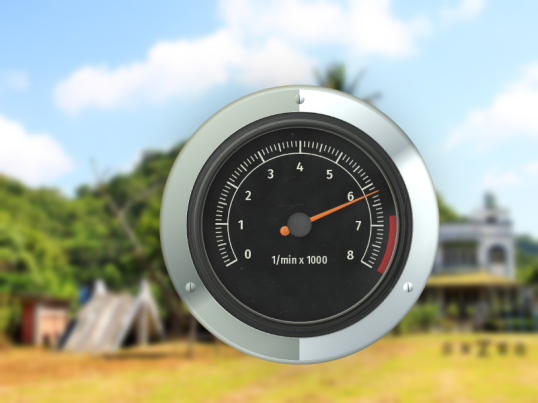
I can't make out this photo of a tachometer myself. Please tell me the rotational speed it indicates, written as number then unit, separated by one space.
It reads 6200 rpm
